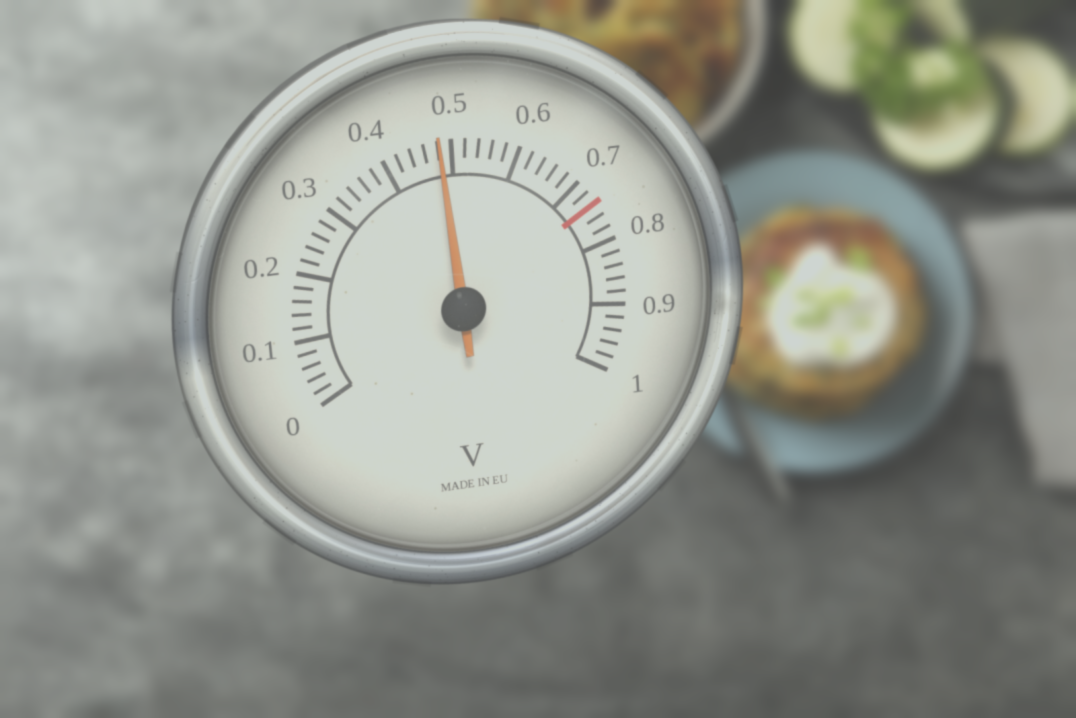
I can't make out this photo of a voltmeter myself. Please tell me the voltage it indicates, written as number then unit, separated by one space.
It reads 0.48 V
